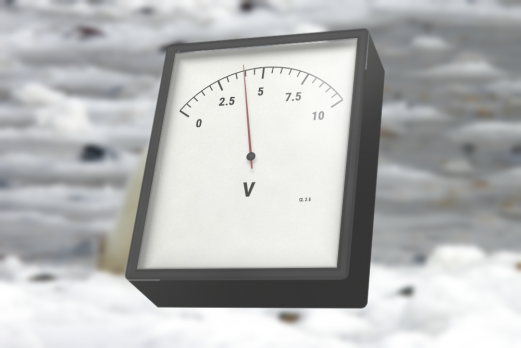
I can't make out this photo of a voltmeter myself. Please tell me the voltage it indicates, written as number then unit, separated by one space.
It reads 4 V
